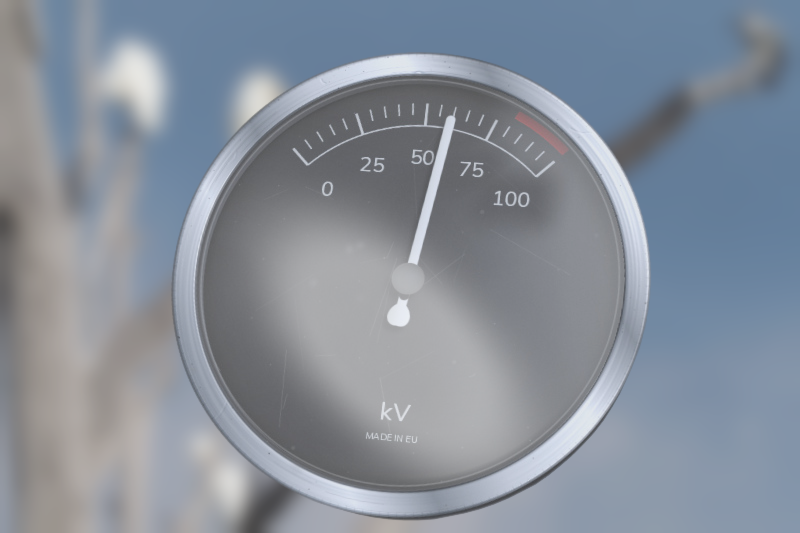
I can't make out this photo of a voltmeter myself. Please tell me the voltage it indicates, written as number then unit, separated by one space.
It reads 60 kV
